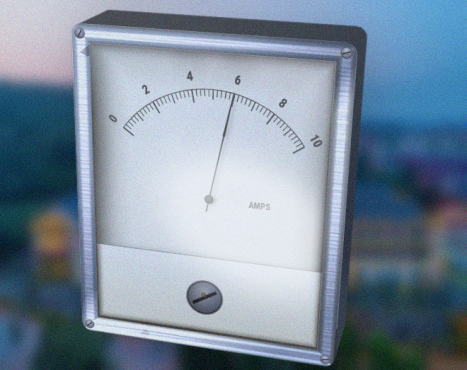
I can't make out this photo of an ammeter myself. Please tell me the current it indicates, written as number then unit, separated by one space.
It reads 6 A
